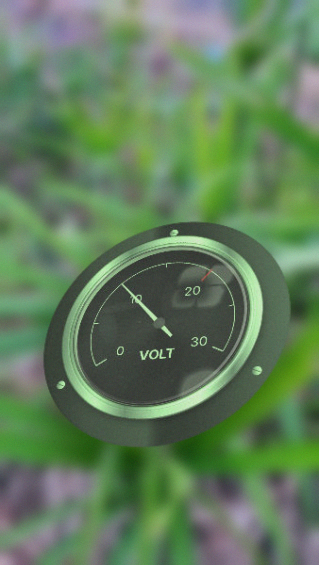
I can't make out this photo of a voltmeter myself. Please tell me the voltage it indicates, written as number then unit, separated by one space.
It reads 10 V
